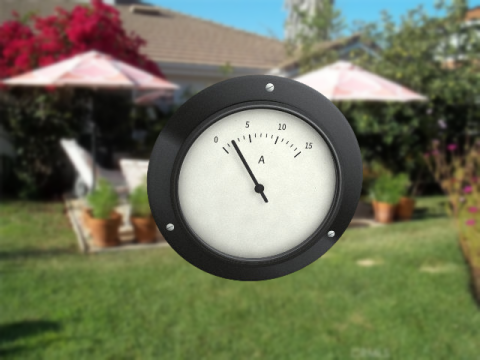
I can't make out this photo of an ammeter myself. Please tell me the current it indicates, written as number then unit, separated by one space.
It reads 2 A
